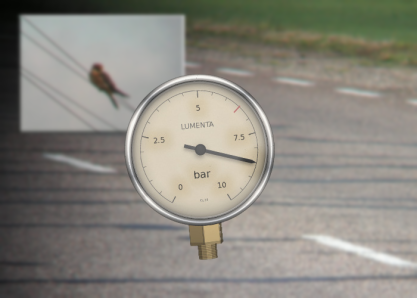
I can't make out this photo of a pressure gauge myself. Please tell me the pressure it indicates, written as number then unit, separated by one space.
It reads 8.5 bar
